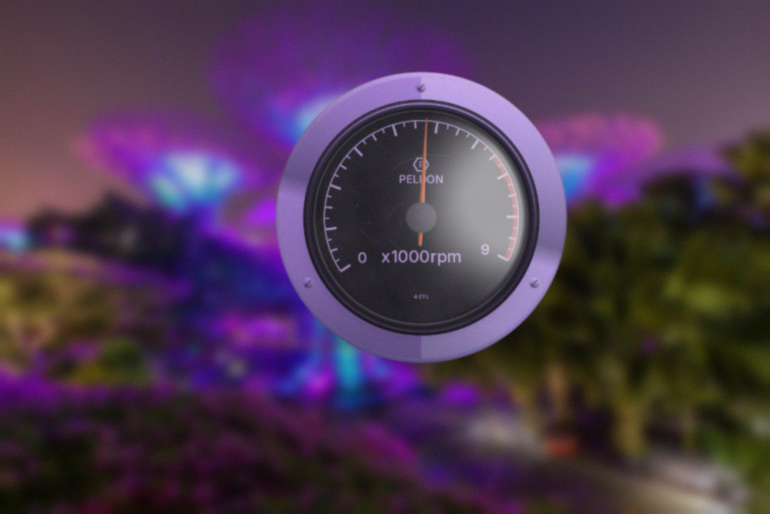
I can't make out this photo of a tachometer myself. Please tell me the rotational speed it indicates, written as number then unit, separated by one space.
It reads 4750 rpm
